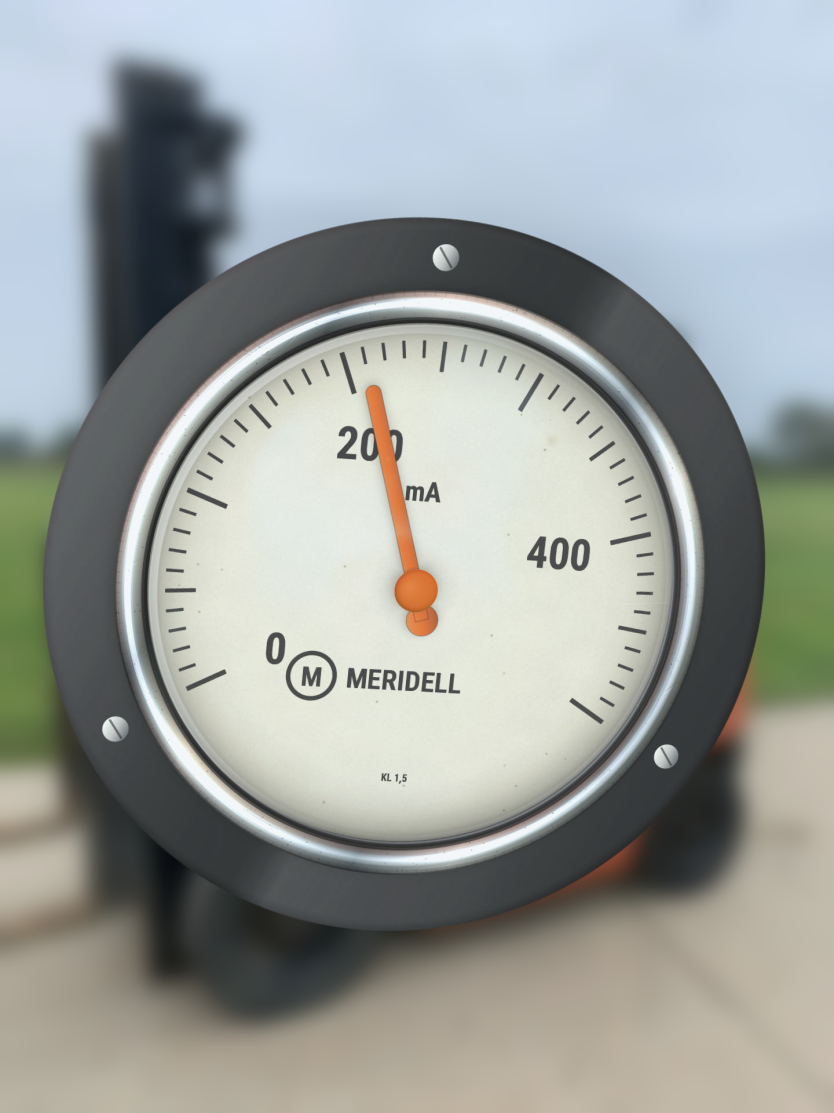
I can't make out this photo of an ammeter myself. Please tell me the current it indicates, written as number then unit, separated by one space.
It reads 210 mA
